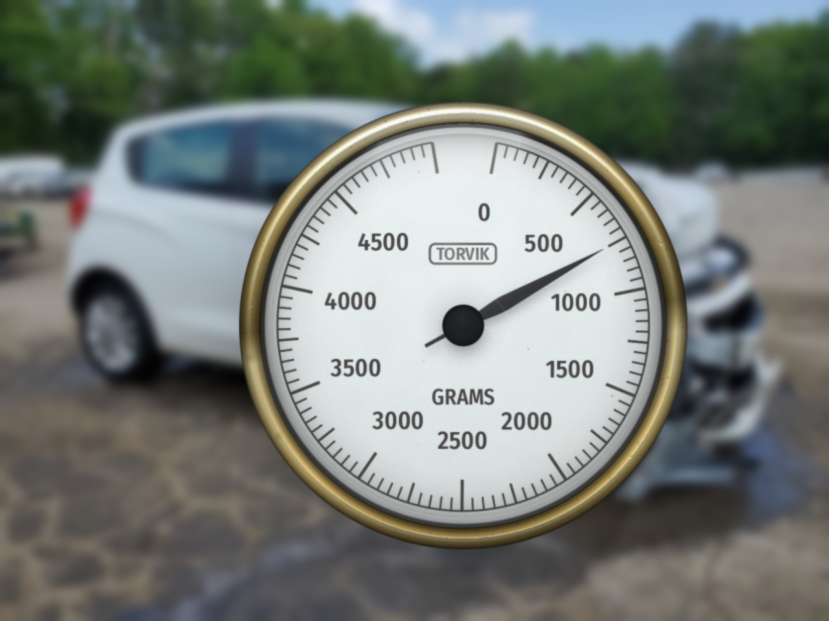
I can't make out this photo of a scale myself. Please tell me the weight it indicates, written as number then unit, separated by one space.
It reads 750 g
